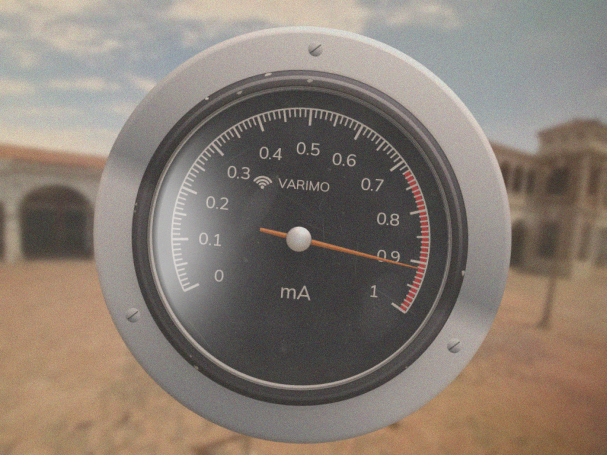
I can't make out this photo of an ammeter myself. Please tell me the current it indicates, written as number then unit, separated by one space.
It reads 0.91 mA
